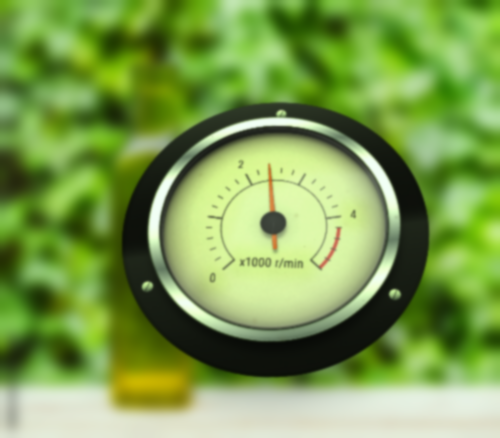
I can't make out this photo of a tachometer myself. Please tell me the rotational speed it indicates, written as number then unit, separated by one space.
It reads 2400 rpm
